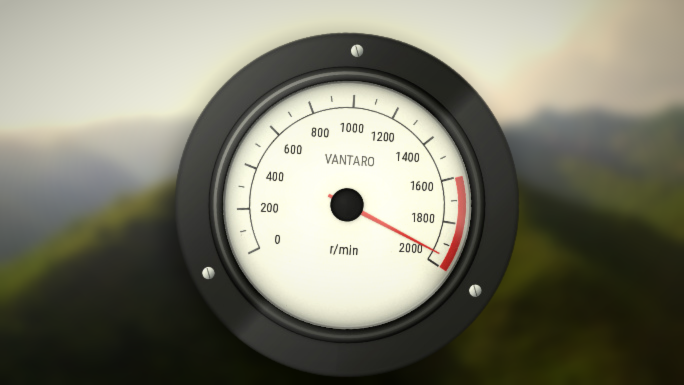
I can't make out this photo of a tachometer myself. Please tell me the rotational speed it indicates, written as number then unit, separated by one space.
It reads 1950 rpm
